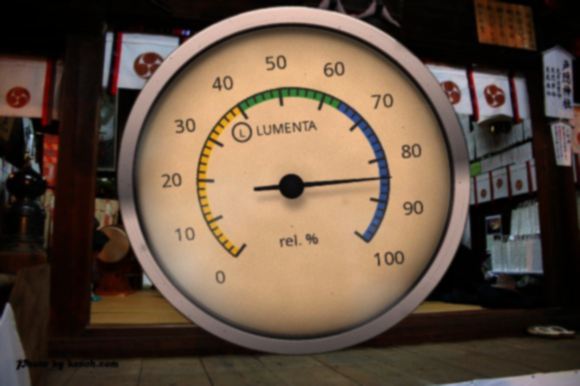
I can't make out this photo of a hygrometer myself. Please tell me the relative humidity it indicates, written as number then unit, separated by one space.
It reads 84 %
